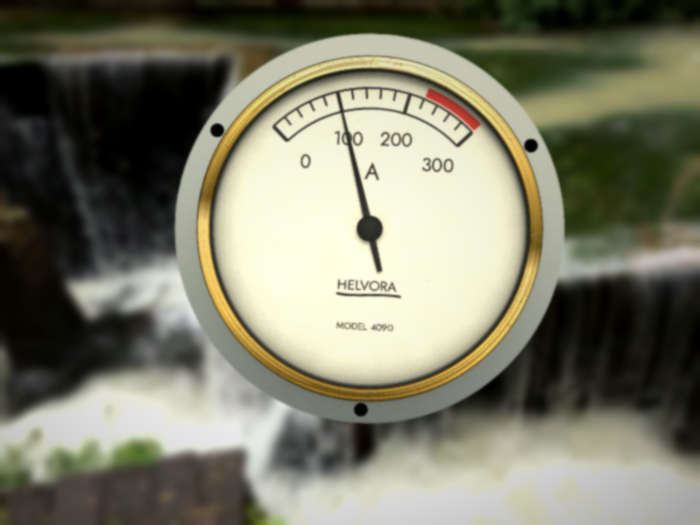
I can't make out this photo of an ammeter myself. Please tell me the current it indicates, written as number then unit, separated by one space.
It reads 100 A
